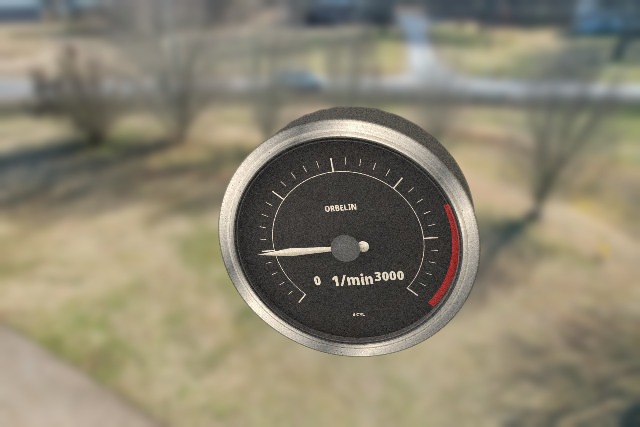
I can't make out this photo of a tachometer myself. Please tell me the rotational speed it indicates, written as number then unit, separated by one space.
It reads 500 rpm
